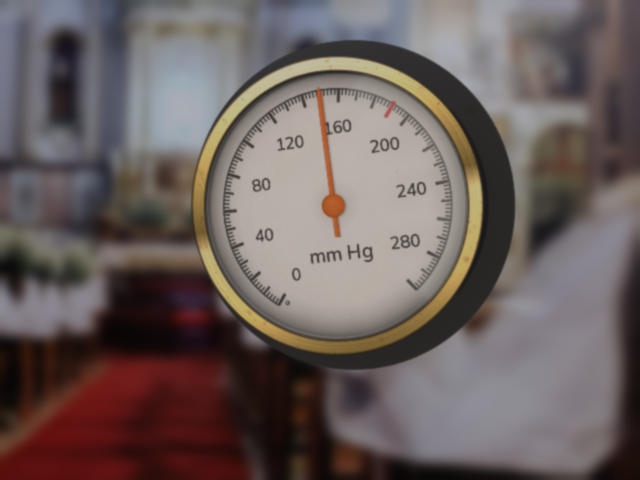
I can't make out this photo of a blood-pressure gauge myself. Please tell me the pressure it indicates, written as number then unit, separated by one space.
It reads 150 mmHg
